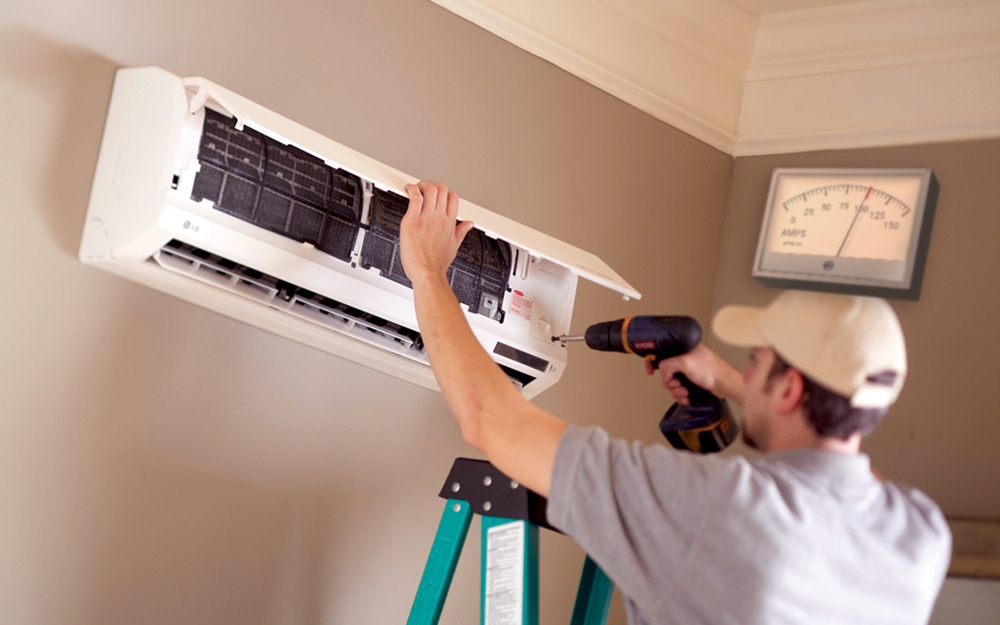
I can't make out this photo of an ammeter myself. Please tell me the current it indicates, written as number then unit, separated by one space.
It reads 100 A
